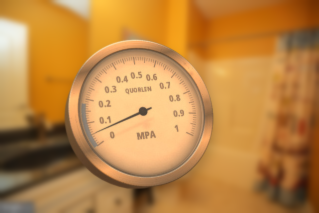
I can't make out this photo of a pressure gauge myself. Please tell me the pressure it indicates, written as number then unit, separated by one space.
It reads 0.05 MPa
